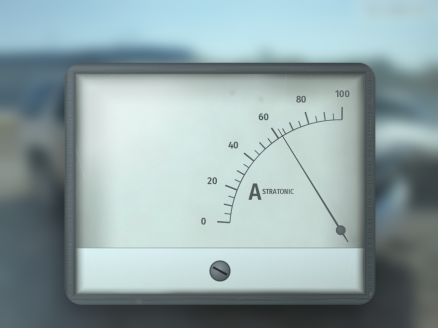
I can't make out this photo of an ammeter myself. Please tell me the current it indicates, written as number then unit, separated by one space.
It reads 62.5 A
